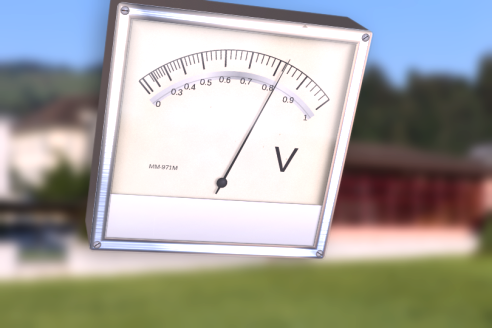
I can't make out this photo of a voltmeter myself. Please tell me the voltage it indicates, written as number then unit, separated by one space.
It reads 0.82 V
